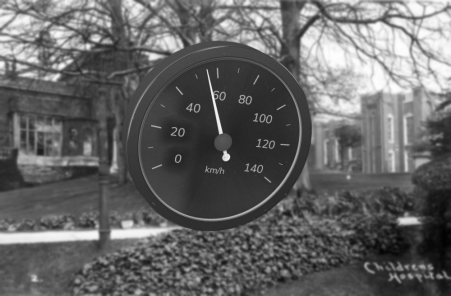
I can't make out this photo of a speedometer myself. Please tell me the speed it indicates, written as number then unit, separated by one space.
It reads 55 km/h
